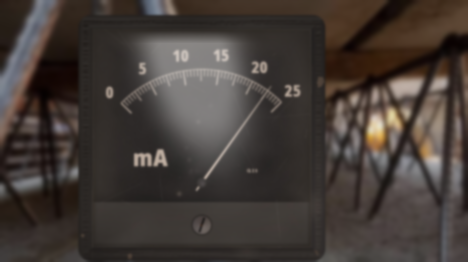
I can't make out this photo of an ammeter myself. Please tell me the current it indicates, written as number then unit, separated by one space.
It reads 22.5 mA
